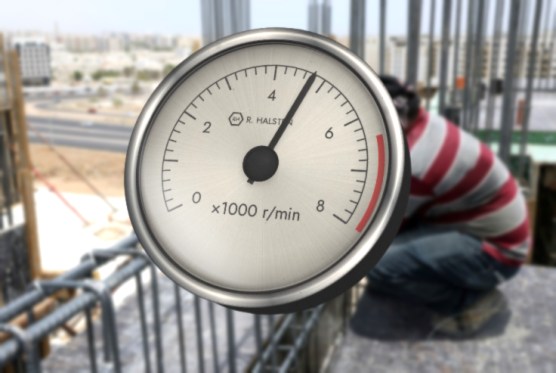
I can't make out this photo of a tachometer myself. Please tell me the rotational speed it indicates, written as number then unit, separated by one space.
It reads 4800 rpm
